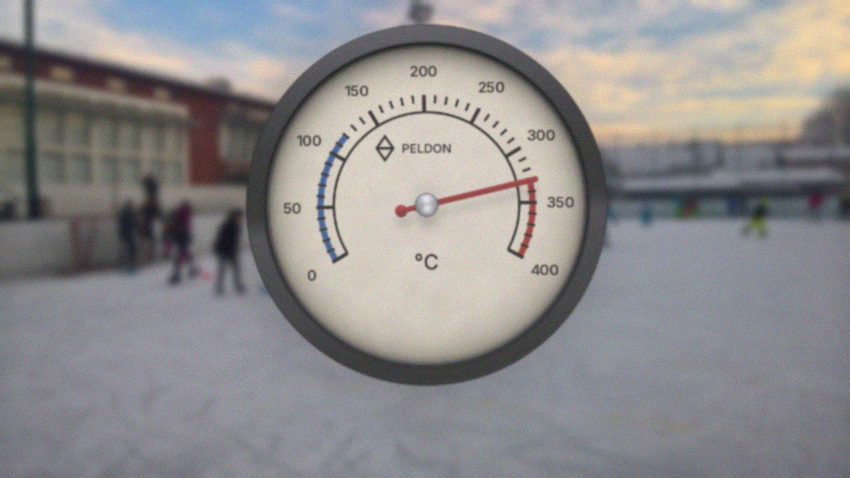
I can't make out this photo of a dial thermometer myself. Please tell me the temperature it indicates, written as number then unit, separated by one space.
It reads 330 °C
